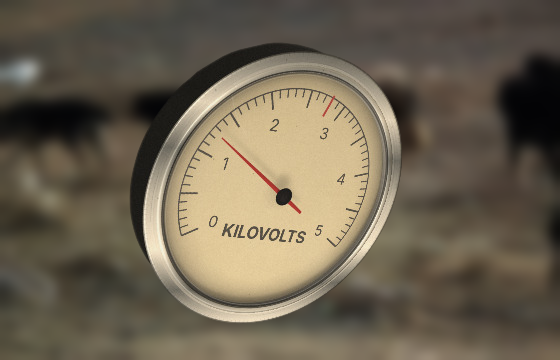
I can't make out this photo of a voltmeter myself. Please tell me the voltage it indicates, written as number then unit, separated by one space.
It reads 1.25 kV
